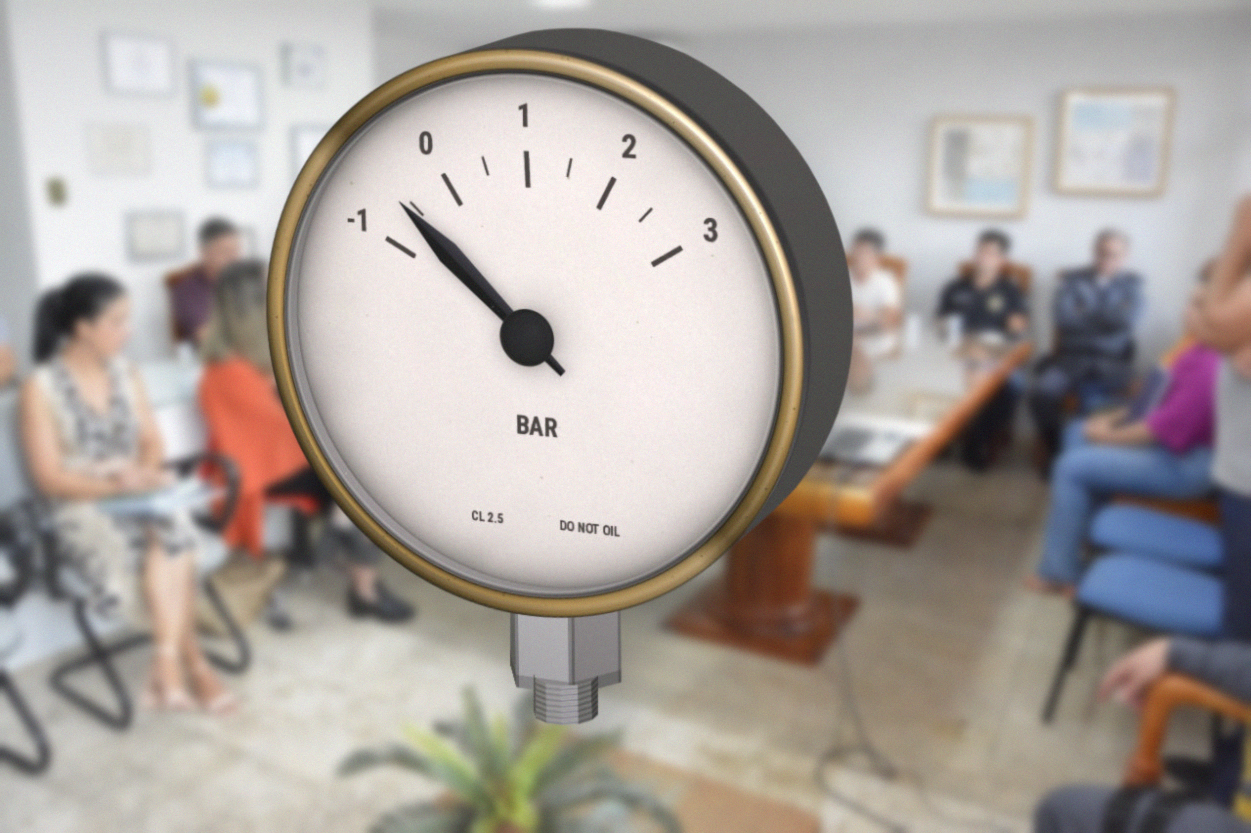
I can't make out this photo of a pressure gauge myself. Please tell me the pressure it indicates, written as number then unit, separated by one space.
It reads -0.5 bar
